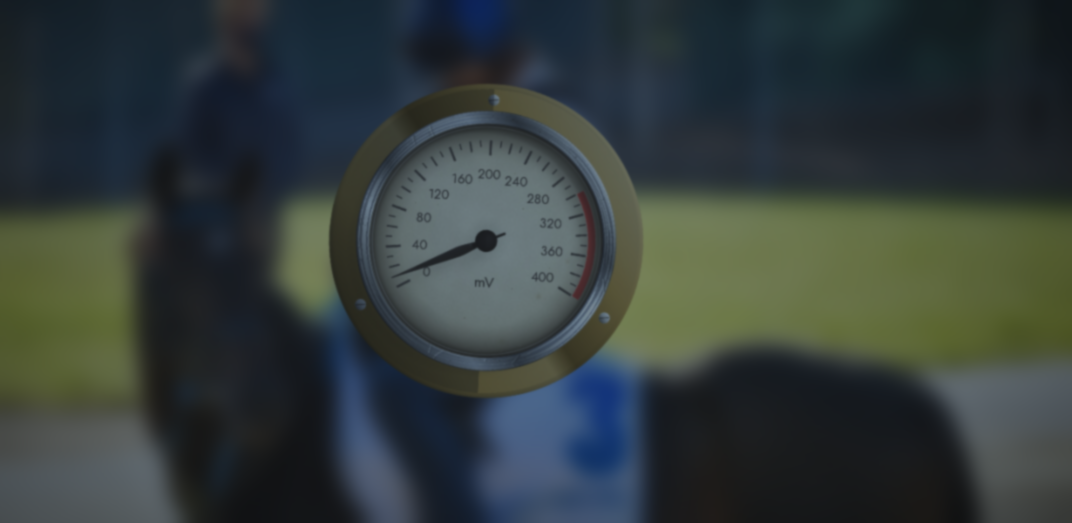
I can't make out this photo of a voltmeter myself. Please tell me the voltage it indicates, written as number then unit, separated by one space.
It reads 10 mV
